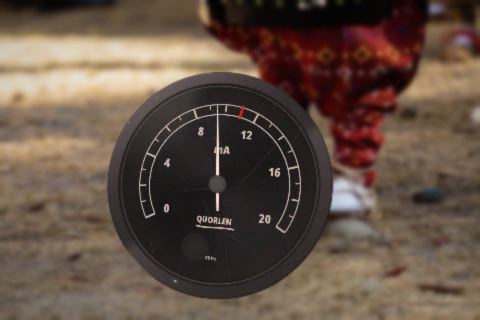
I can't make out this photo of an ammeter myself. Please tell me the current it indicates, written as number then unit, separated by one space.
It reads 9.5 mA
